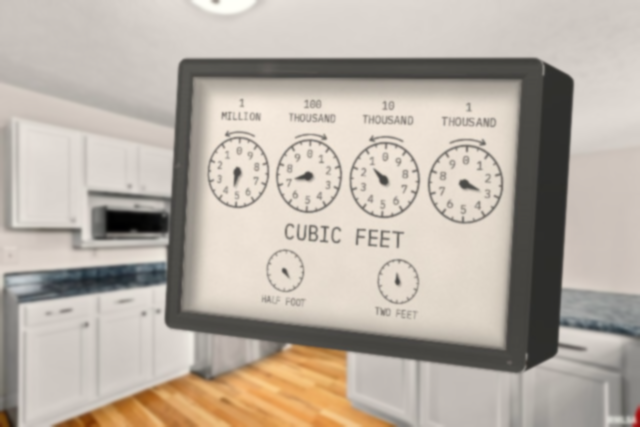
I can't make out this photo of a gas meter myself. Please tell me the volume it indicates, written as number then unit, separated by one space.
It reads 471300 ft³
